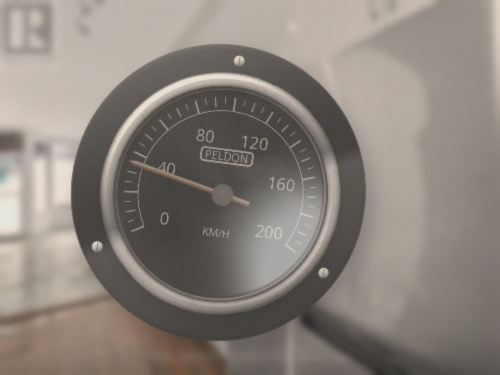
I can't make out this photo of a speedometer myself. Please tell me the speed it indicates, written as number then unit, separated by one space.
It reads 35 km/h
